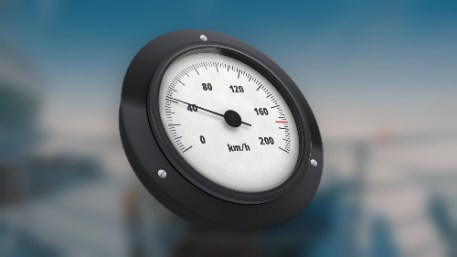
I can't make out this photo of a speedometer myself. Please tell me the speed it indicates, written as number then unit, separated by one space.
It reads 40 km/h
